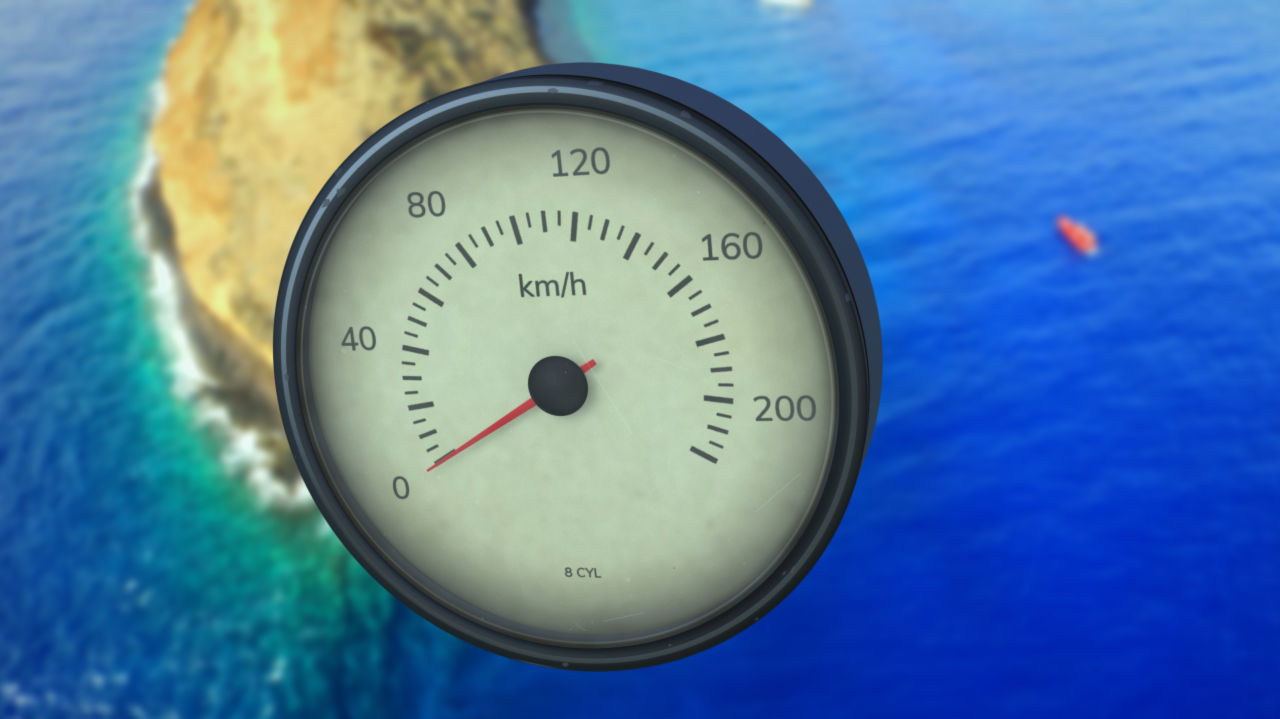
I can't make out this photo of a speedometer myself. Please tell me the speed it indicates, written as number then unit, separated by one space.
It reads 0 km/h
